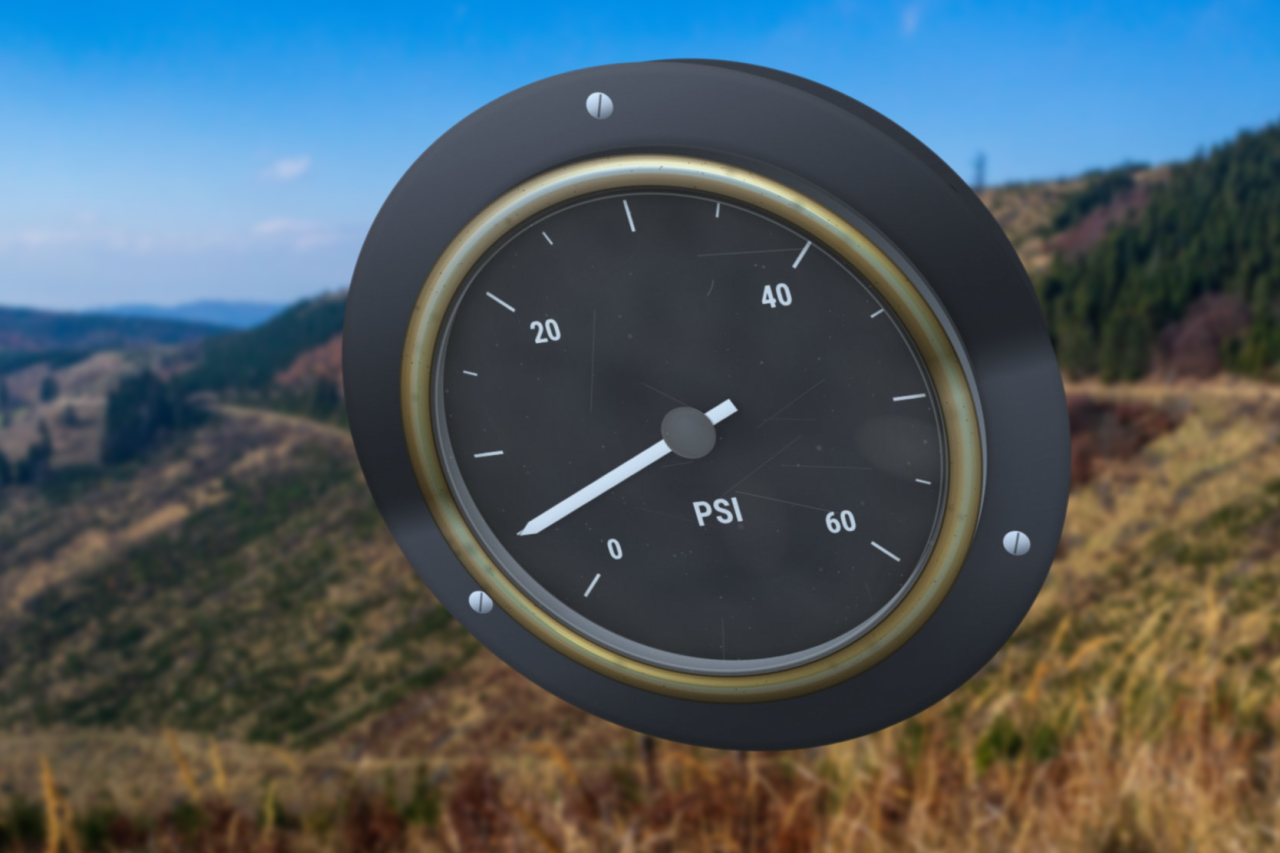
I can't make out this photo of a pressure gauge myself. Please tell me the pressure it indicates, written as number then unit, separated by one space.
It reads 5 psi
